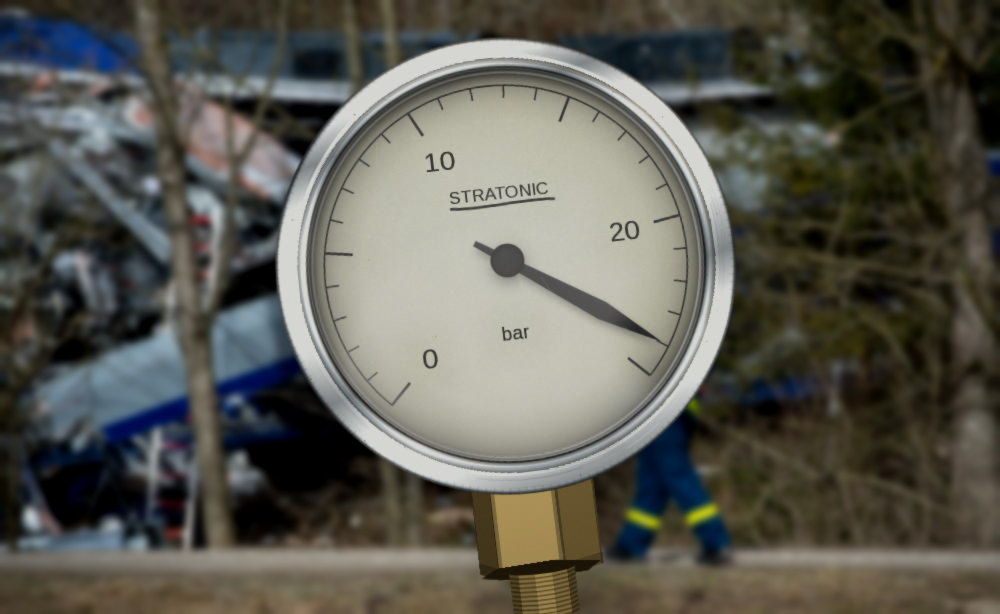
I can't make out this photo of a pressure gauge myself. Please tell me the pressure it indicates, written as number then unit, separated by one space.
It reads 24 bar
